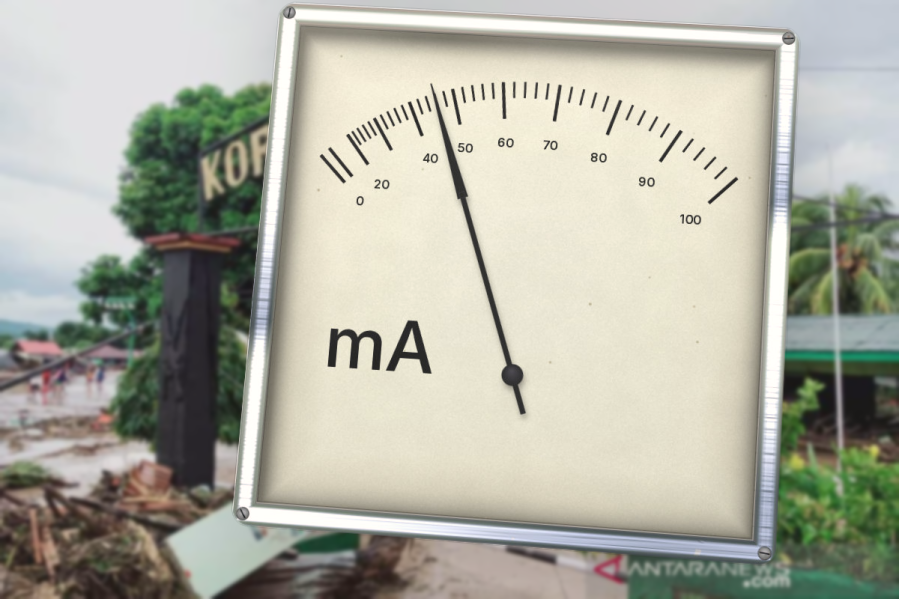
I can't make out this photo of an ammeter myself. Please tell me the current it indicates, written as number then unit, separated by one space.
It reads 46 mA
